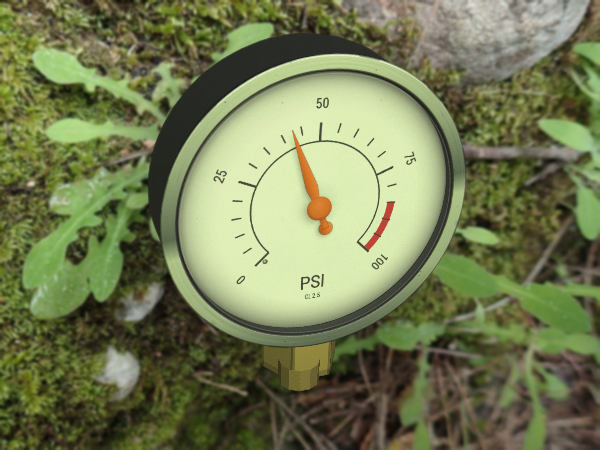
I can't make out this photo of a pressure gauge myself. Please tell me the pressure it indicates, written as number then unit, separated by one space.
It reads 42.5 psi
